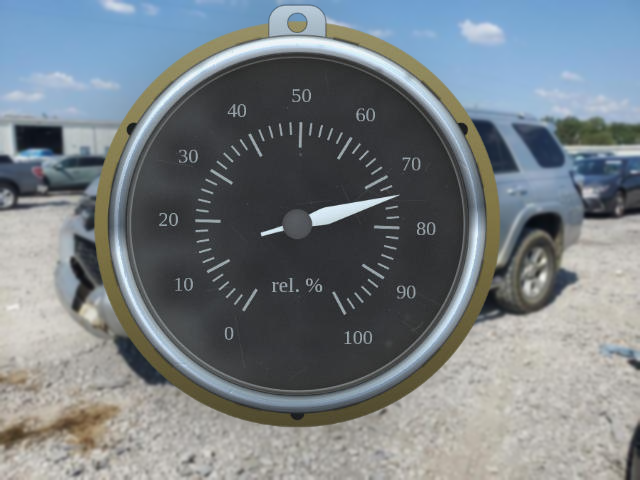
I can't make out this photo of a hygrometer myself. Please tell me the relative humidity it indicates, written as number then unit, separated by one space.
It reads 74 %
